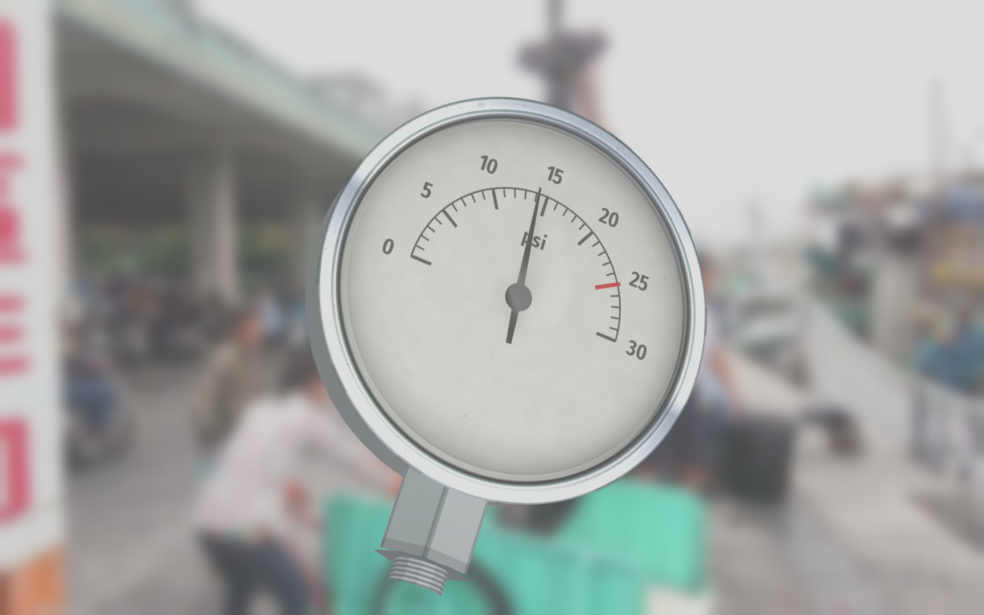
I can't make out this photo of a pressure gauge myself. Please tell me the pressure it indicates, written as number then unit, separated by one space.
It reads 14 psi
